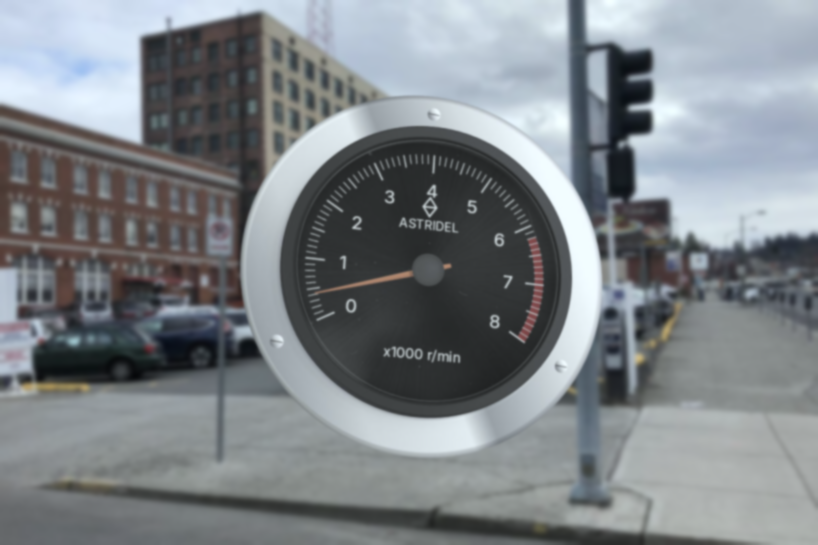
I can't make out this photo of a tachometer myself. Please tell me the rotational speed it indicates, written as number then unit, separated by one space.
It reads 400 rpm
